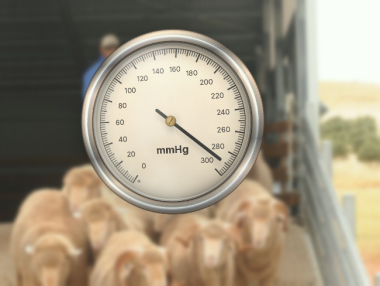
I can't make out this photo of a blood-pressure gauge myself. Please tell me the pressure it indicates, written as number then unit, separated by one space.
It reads 290 mmHg
